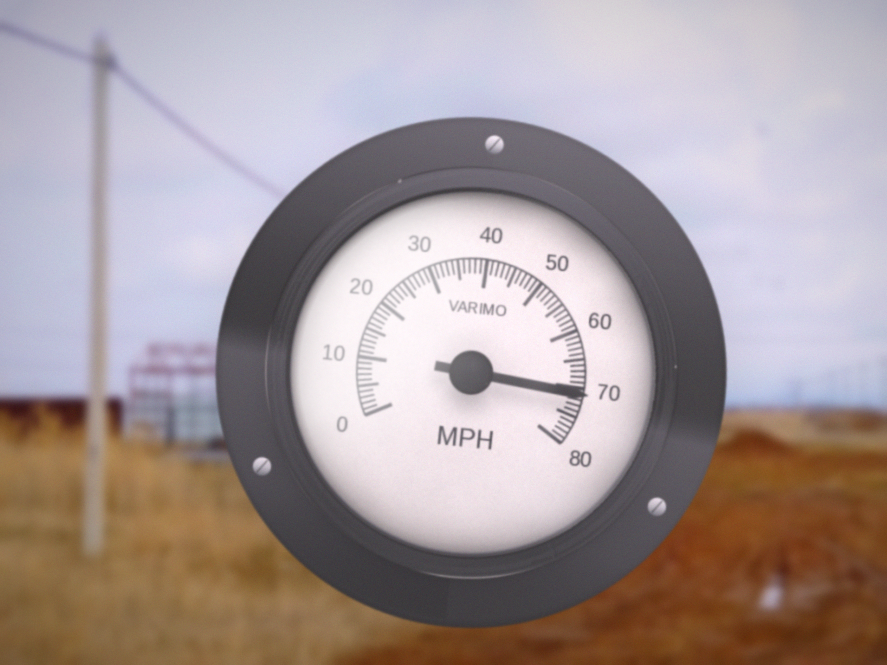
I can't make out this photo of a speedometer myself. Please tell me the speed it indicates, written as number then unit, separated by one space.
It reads 71 mph
